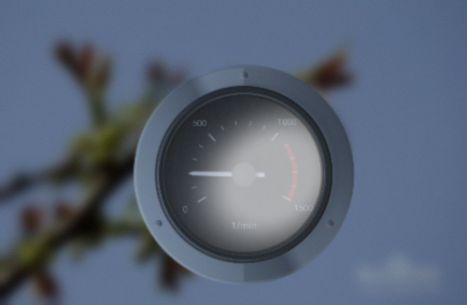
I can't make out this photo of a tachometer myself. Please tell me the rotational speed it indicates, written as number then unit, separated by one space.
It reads 200 rpm
